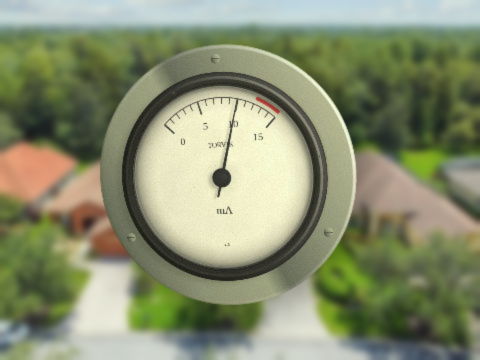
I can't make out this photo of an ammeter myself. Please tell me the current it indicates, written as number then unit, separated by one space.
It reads 10 mA
